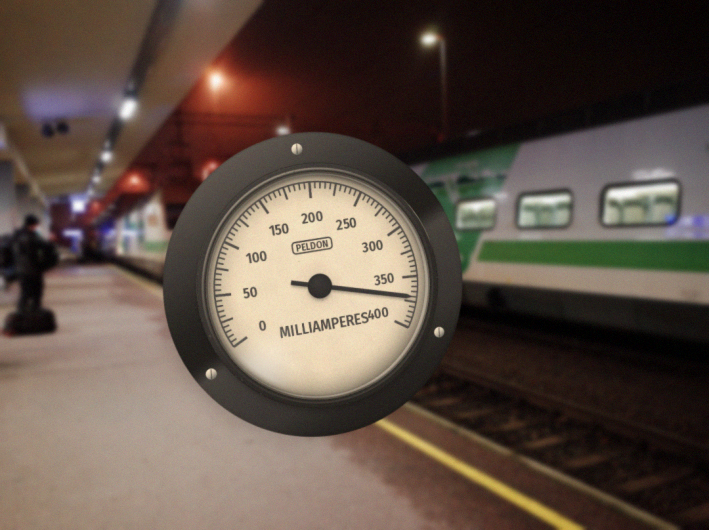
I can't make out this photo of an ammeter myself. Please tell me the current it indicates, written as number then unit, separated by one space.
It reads 370 mA
